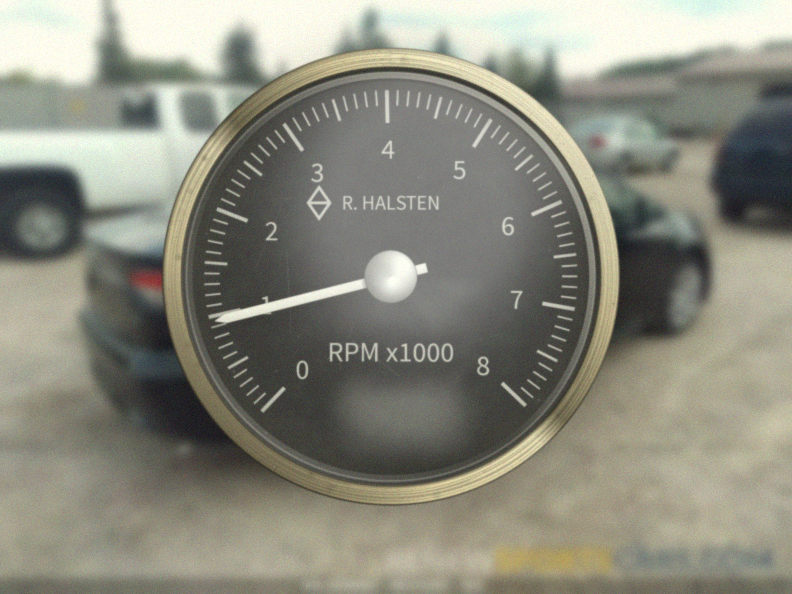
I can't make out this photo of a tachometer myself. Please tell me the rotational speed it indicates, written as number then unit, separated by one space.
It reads 950 rpm
